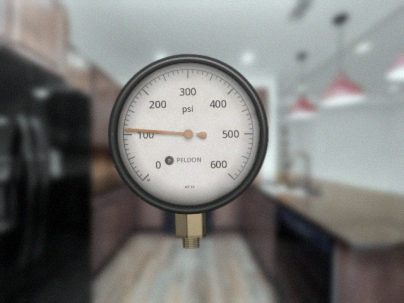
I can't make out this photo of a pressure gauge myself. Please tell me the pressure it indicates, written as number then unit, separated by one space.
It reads 110 psi
